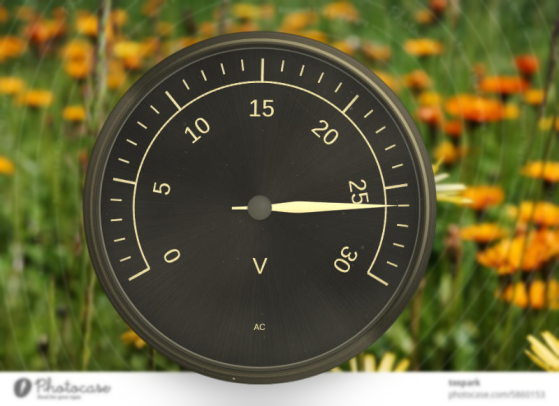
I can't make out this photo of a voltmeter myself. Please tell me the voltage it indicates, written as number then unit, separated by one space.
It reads 26 V
